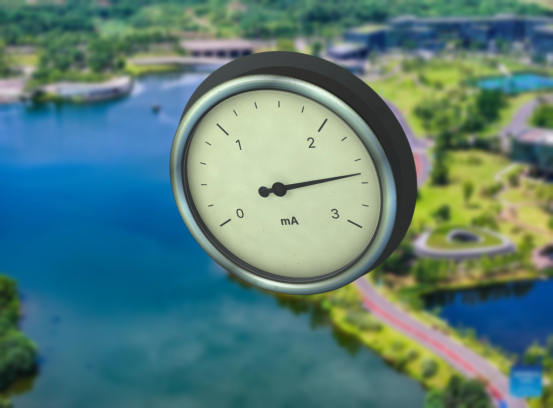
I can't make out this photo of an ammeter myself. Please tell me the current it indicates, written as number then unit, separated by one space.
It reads 2.5 mA
